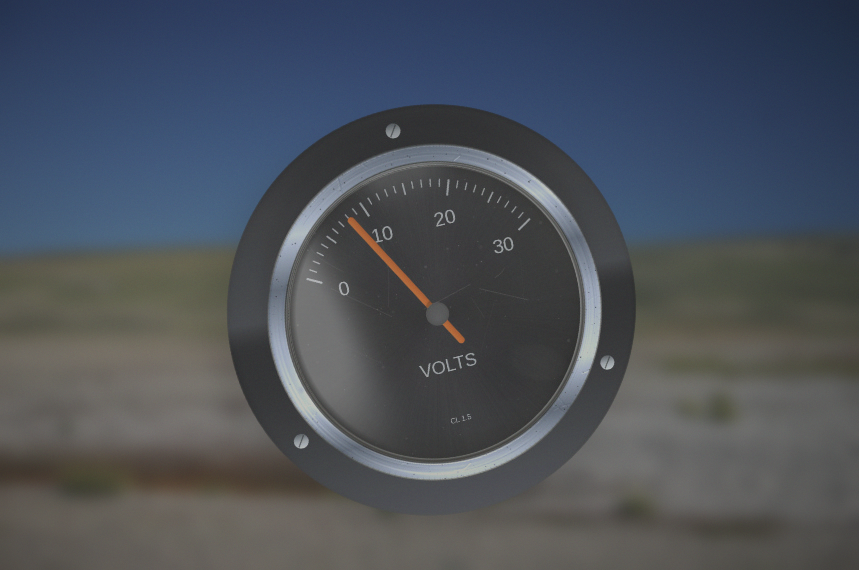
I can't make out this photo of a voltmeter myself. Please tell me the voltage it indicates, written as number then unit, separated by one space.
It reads 8 V
